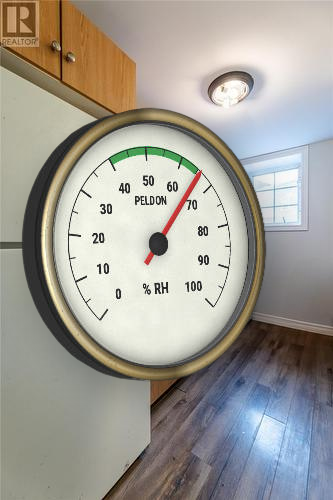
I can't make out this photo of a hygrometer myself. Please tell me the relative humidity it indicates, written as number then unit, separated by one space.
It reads 65 %
